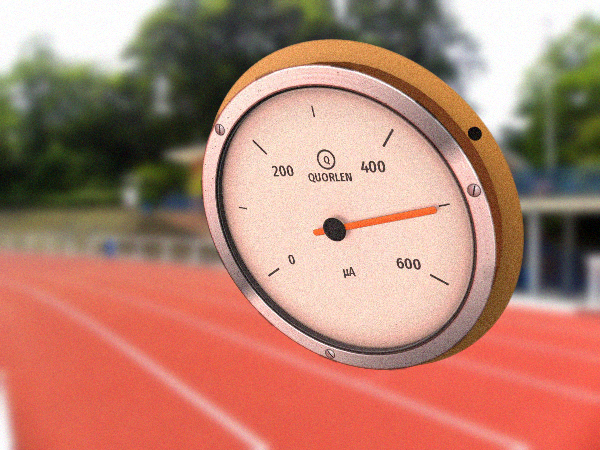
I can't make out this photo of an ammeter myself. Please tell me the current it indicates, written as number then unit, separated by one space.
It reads 500 µA
